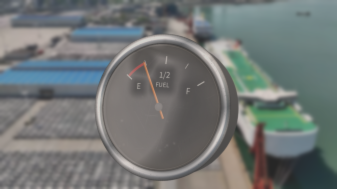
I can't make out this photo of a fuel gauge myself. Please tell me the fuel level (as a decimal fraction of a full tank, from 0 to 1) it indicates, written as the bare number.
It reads 0.25
